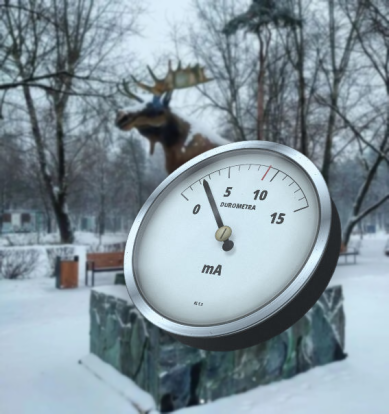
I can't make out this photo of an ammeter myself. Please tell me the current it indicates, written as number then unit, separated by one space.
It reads 2.5 mA
